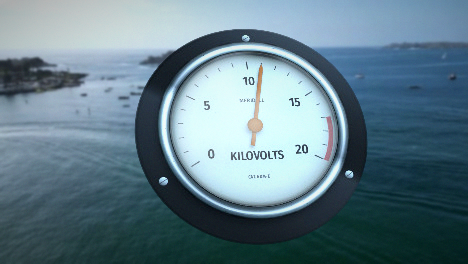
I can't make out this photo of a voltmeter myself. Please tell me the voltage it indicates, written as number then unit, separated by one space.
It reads 11 kV
